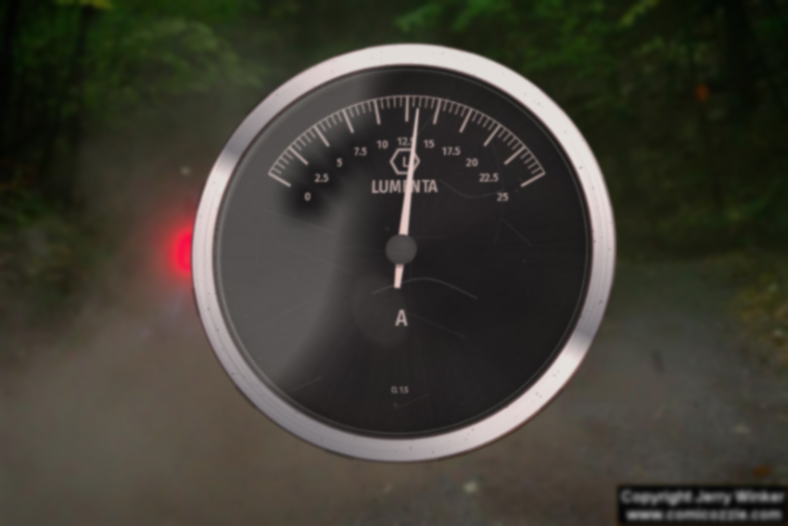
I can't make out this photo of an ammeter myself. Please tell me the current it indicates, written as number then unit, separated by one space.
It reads 13.5 A
